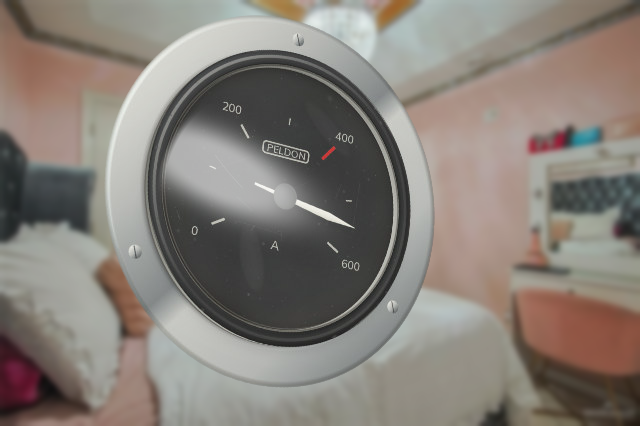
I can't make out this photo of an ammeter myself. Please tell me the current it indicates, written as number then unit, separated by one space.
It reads 550 A
